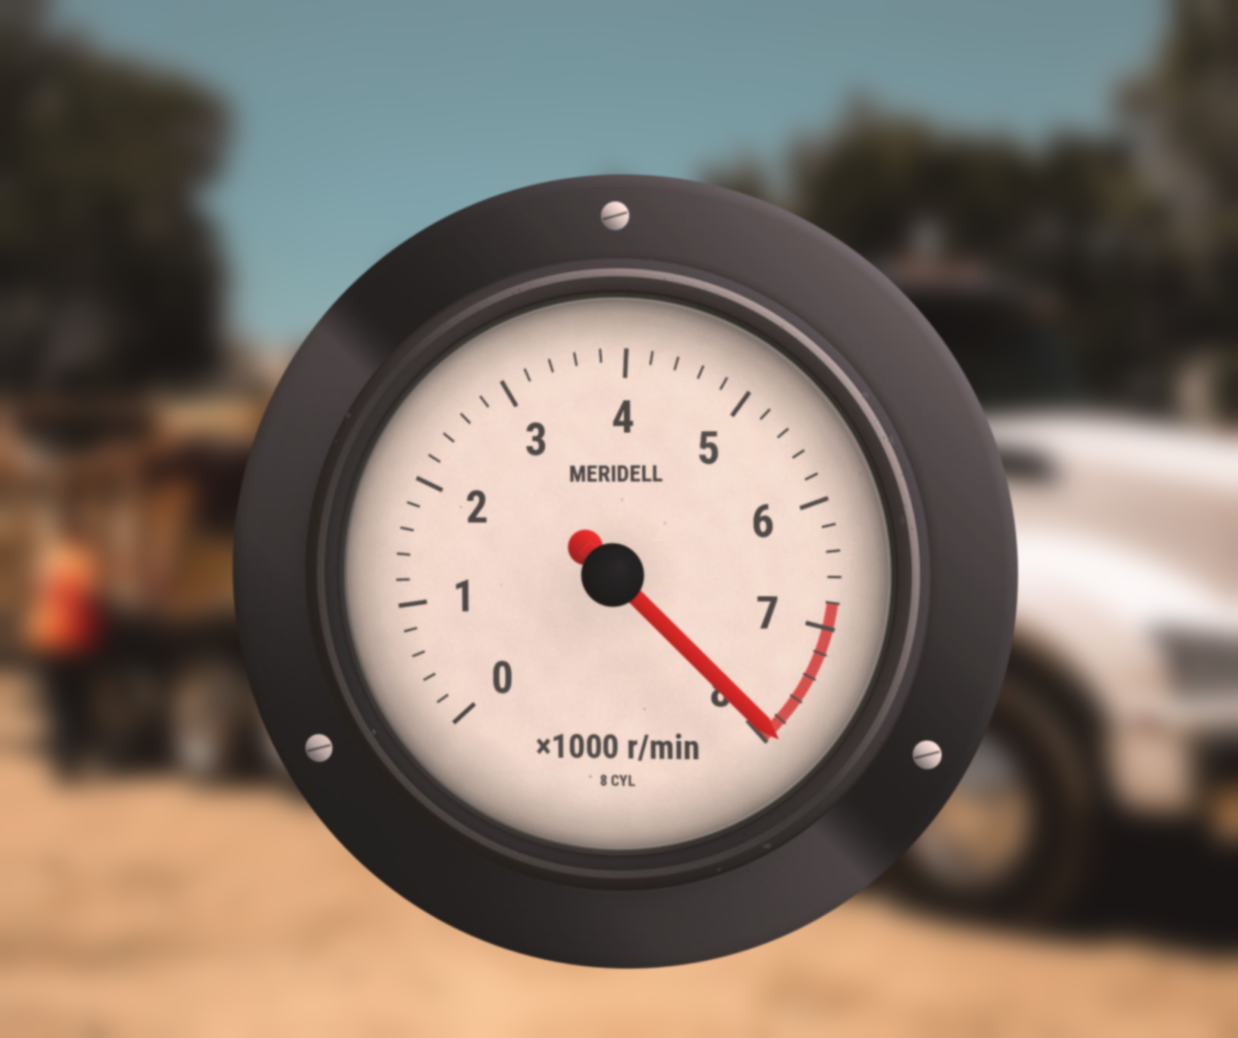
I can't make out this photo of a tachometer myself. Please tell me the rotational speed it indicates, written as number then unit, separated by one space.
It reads 7900 rpm
